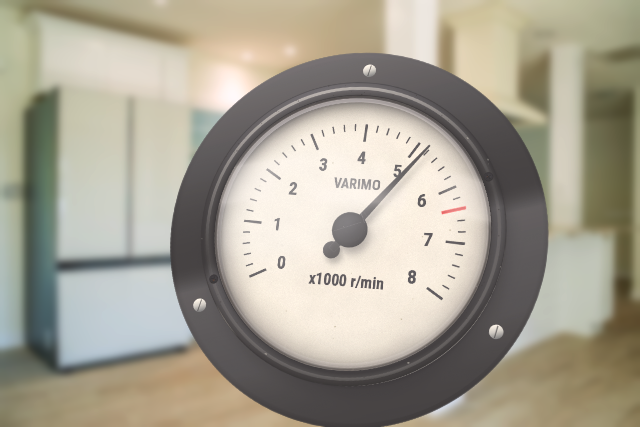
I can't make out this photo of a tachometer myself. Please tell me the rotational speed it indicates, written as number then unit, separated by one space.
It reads 5200 rpm
